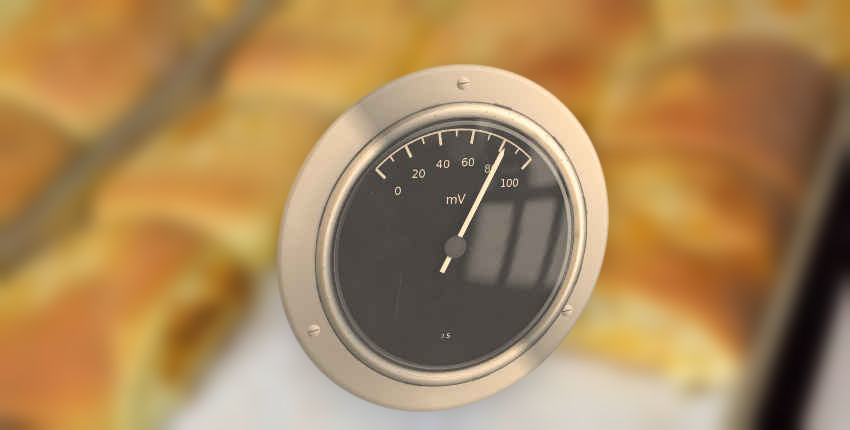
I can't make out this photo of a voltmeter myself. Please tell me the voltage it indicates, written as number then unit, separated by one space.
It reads 80 mV
